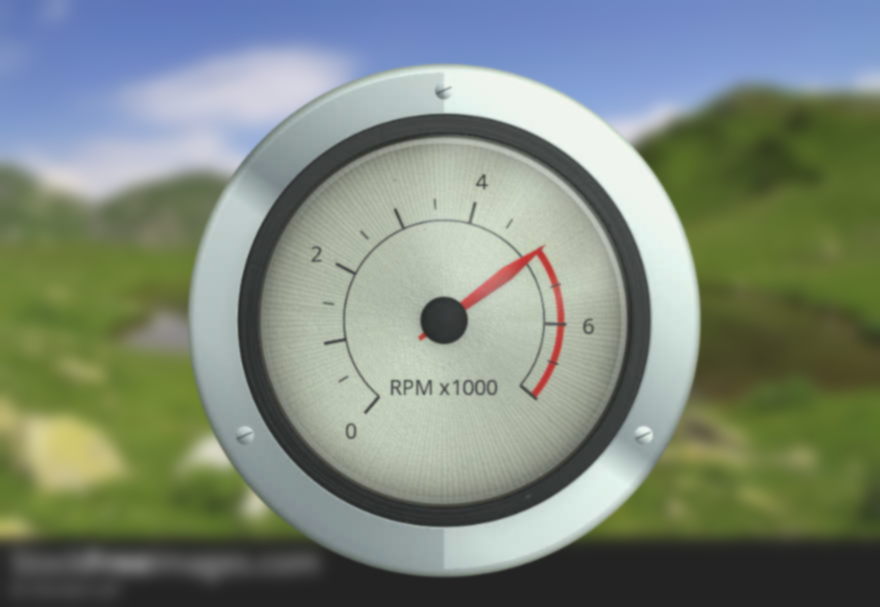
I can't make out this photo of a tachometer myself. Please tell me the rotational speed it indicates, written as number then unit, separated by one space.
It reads 5000 rpm
